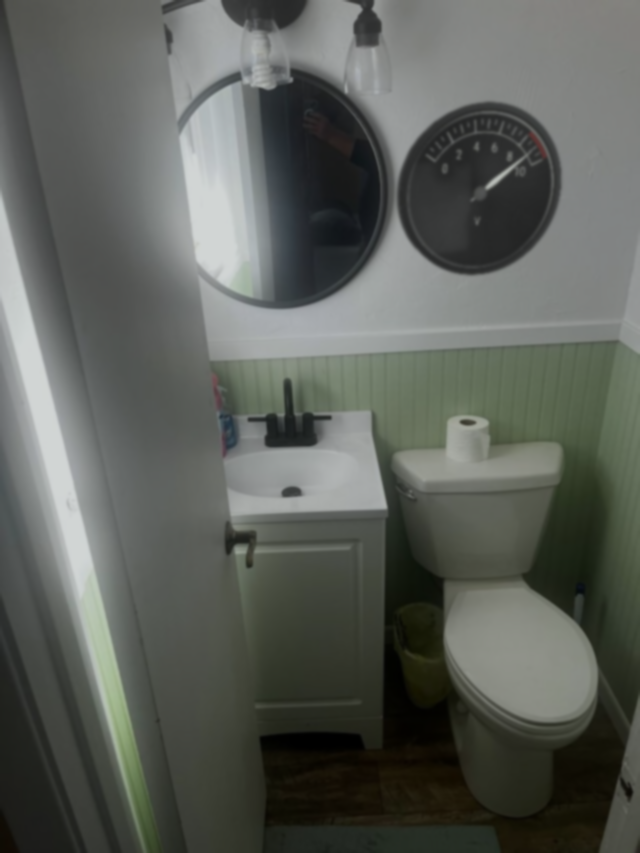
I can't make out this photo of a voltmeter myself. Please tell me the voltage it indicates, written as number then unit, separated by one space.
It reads 9 V
